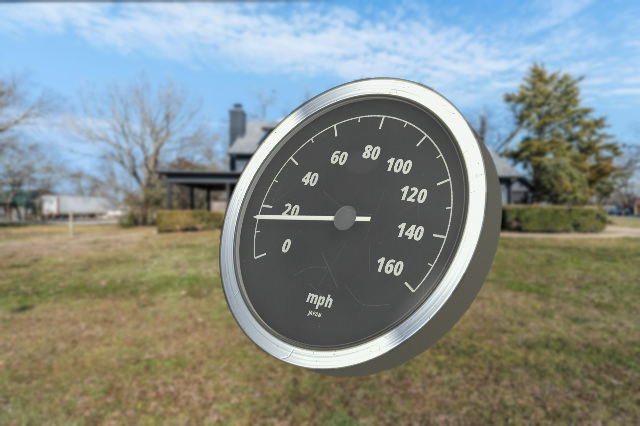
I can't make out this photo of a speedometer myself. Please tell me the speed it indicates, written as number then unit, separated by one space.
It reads 15 mph
